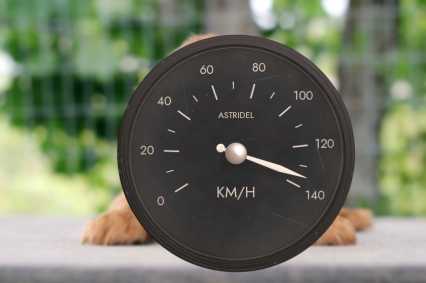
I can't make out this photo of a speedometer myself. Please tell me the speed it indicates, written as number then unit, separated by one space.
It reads 135 km/h
